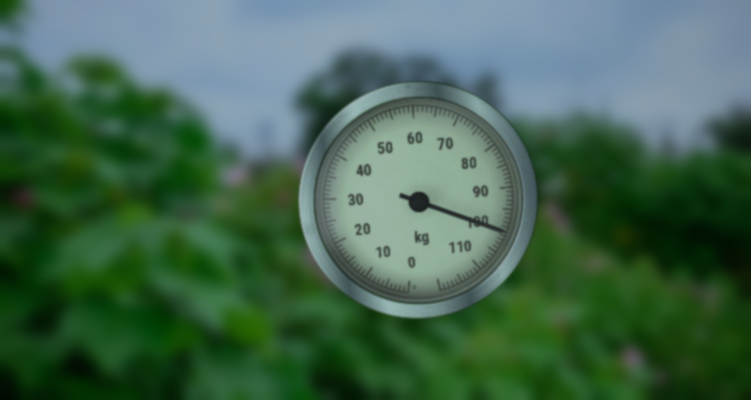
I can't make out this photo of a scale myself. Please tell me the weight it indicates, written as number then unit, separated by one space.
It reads 100 kg
